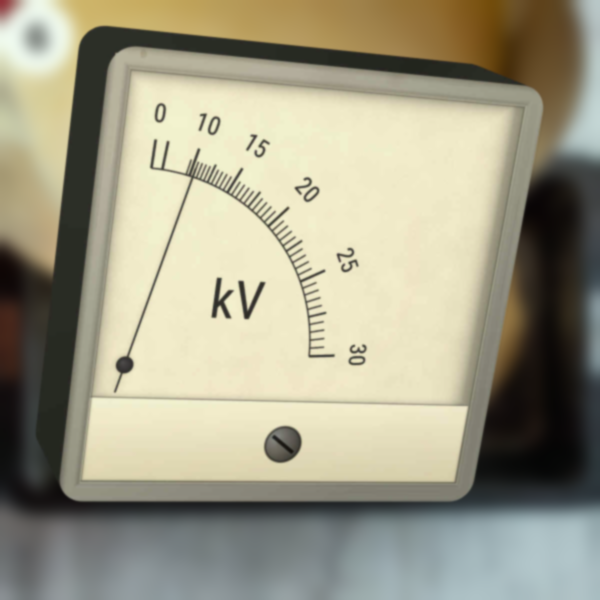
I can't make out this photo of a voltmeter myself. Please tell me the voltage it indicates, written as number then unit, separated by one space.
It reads 10 kV
